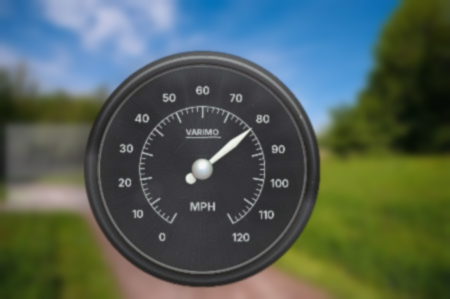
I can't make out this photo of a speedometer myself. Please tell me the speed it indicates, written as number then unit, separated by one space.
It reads 80 mph
